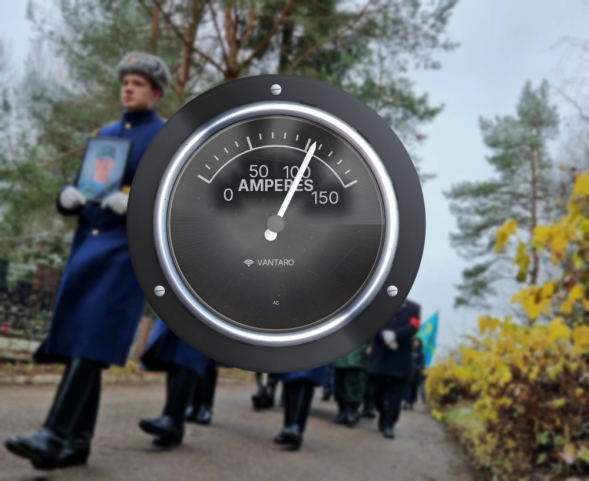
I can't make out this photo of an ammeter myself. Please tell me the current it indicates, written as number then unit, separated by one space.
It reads 105 A
